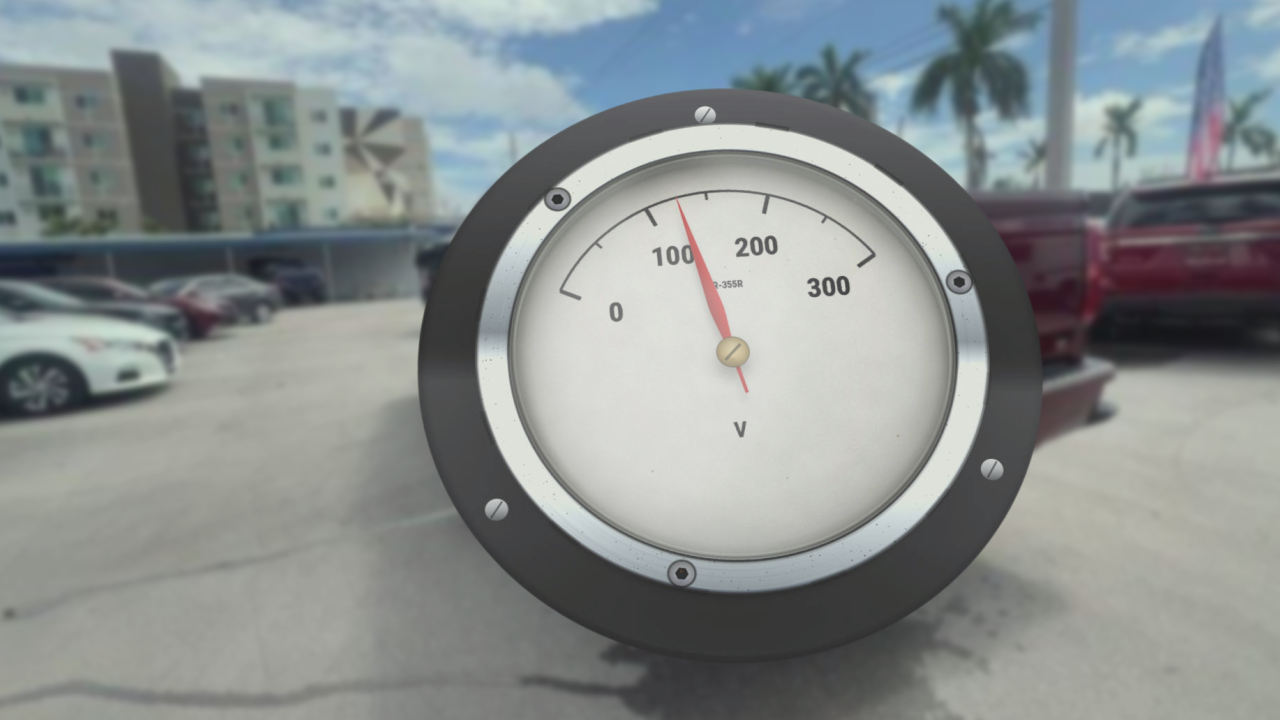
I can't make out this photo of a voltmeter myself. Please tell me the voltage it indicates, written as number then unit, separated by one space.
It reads 125 V
